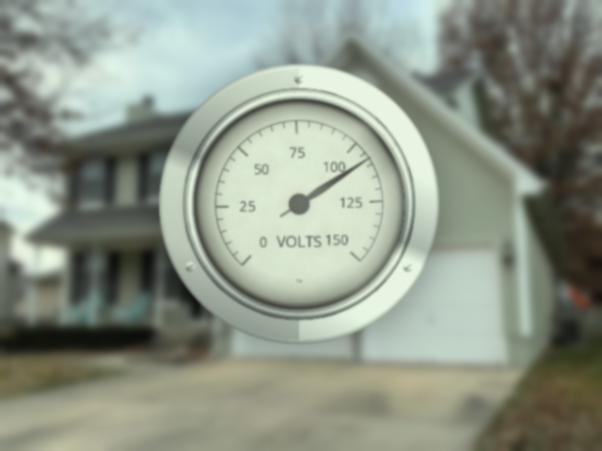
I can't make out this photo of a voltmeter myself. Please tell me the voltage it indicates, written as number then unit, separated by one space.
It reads 107.5 V
